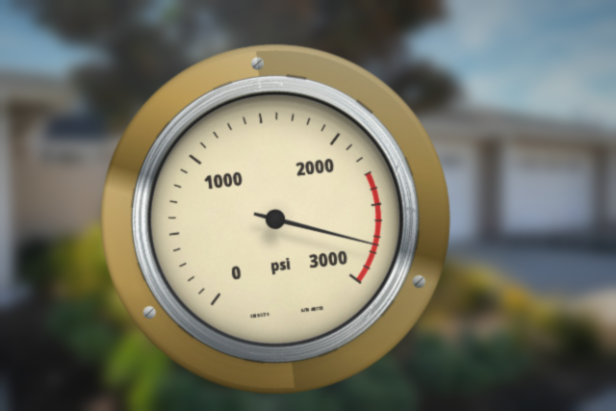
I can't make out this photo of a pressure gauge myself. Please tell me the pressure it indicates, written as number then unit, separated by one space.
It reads 2750 psi
